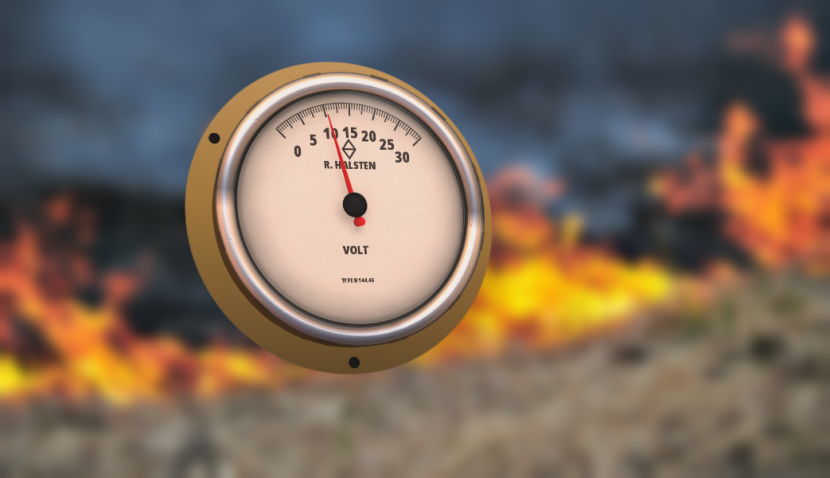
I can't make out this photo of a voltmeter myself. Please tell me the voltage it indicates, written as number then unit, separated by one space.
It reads 10 V
